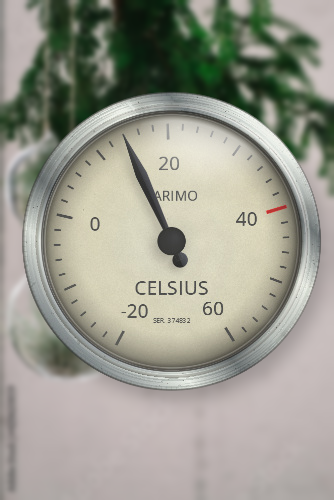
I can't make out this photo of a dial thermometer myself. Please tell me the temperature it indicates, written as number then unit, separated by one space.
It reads 14 °C
